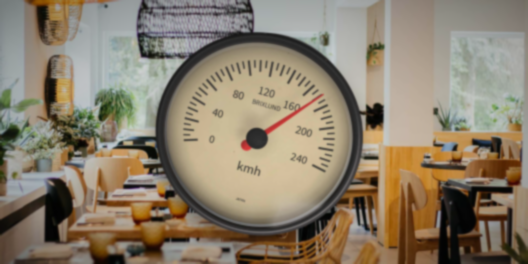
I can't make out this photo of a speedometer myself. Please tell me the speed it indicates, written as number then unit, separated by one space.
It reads 170 km/h
